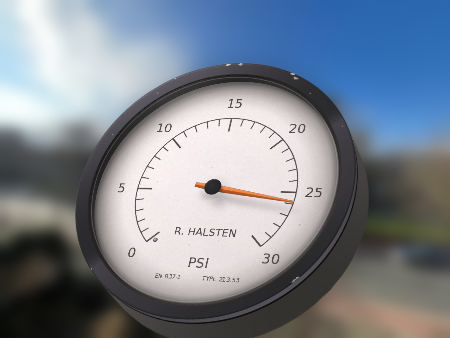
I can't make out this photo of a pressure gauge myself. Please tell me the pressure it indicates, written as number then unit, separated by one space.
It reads 26 psi
